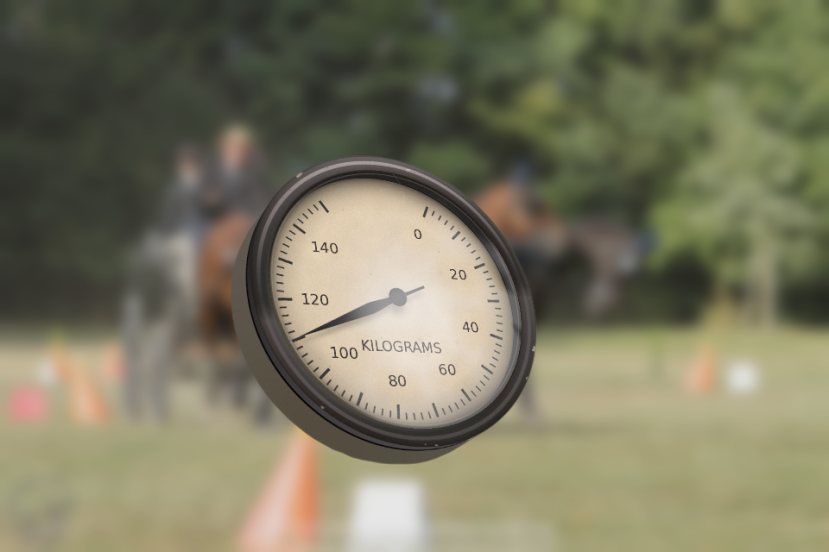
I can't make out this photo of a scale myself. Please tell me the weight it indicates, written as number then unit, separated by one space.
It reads 110 kg
